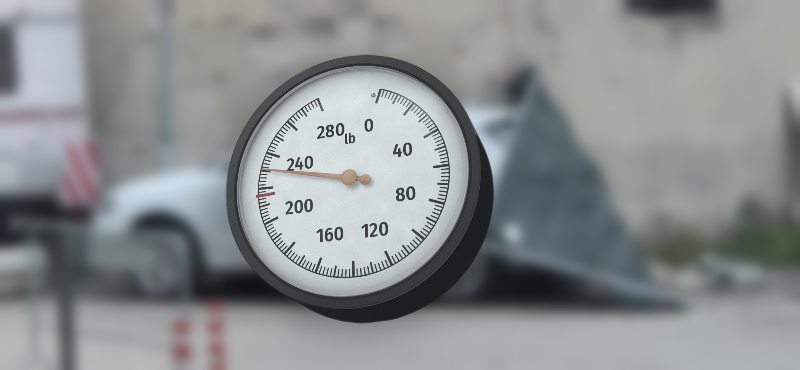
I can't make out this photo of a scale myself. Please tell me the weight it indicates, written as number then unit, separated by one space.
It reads 230 lb
